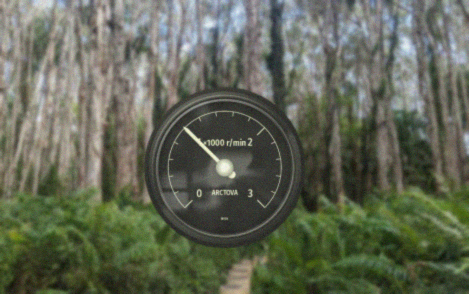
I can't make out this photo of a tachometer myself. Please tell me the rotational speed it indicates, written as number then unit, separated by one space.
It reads 1000 rpm
